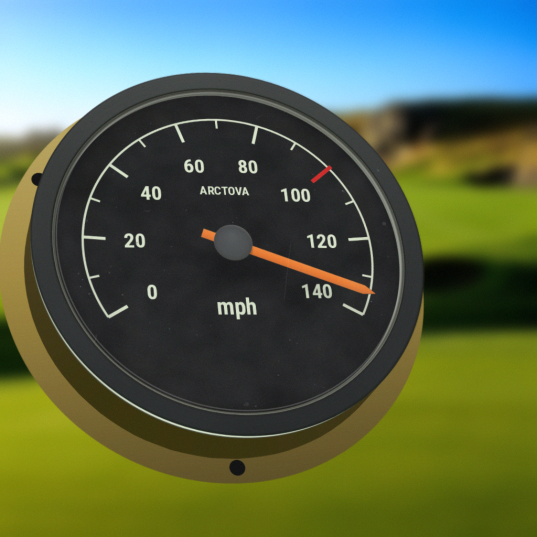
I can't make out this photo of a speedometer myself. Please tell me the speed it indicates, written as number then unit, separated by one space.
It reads 135 mph
